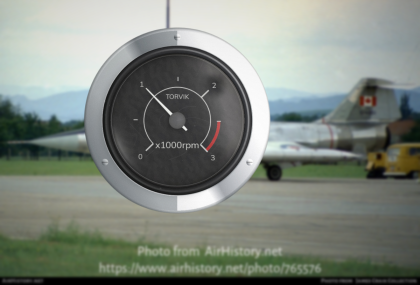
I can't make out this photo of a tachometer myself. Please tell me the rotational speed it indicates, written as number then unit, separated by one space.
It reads 1000 rpm
